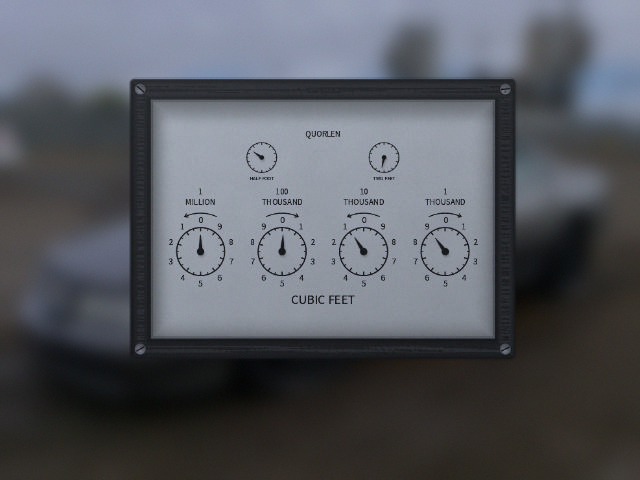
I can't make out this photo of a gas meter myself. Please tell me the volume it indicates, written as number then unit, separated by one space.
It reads 900 ft³
